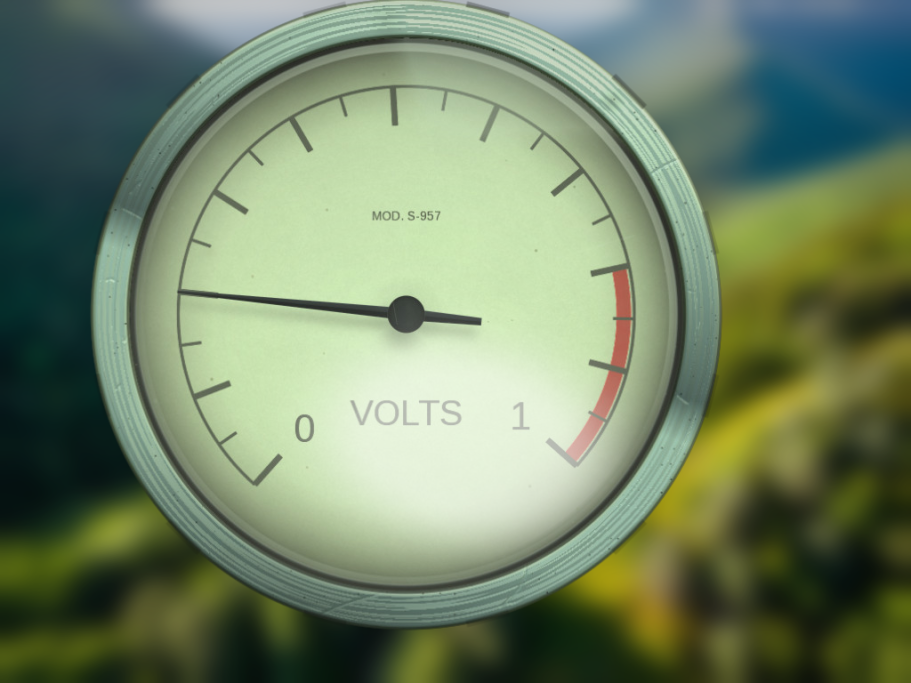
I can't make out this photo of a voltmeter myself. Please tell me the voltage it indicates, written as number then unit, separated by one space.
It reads 0.2 V
